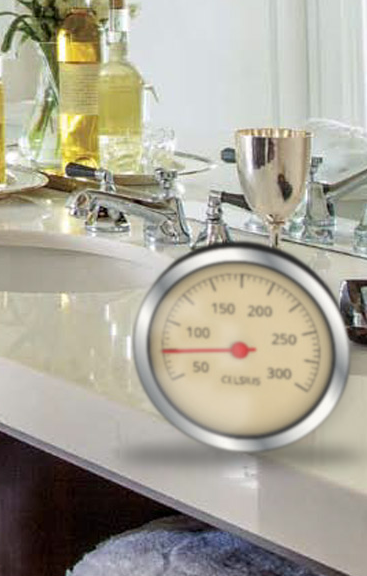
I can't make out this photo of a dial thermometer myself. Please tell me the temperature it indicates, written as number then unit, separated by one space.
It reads 75 °C
